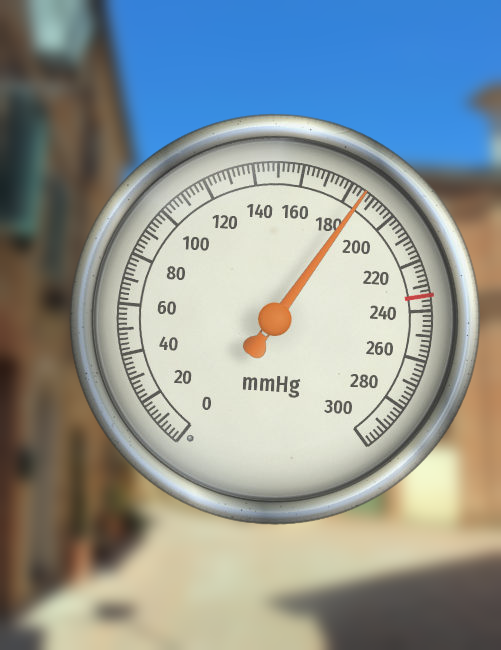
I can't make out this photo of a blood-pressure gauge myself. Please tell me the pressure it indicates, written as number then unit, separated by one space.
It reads 186 mmHg
